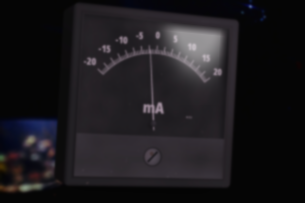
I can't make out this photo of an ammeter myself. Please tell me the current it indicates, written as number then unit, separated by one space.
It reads -2.5 mA
